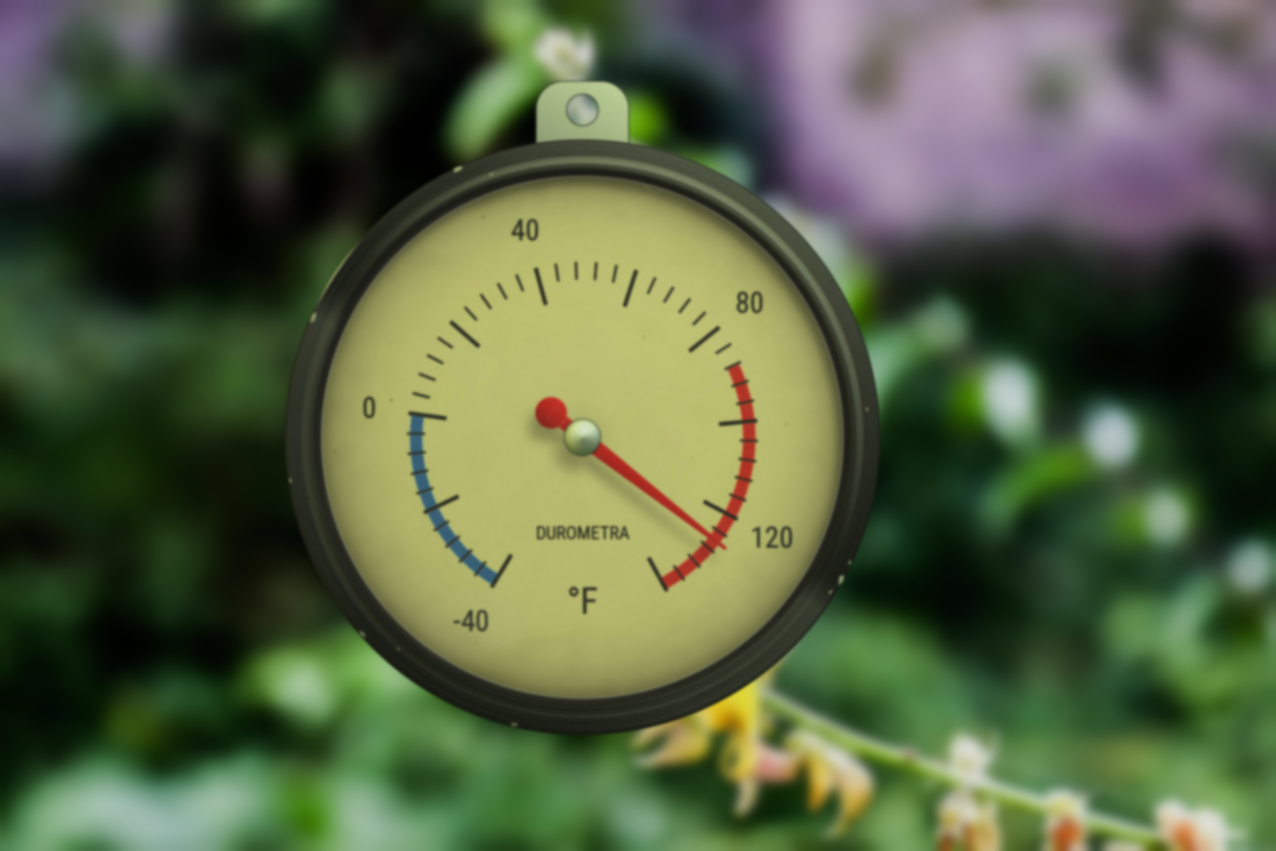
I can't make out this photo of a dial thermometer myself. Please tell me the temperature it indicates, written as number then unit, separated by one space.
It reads 126 °F
